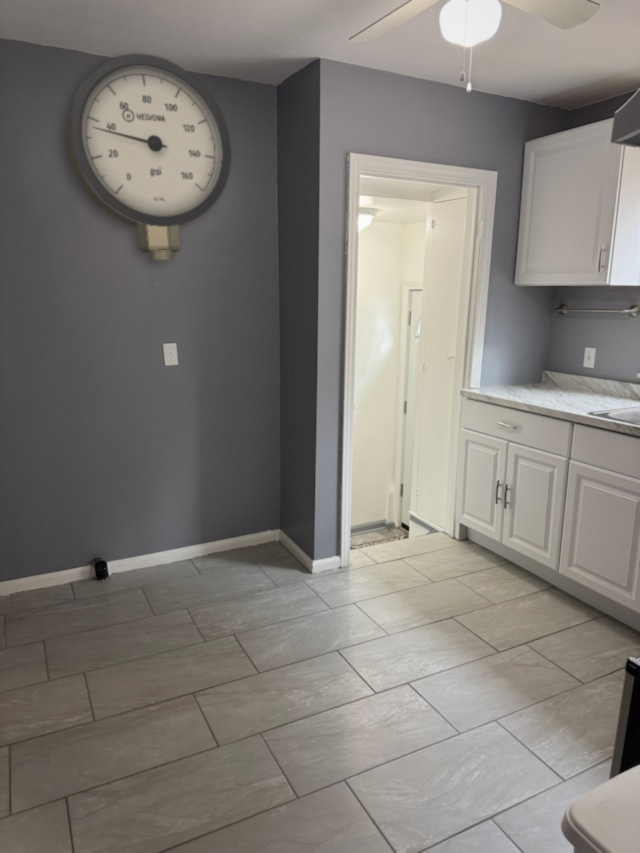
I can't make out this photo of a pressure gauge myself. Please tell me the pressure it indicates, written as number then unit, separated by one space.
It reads 35 psi
